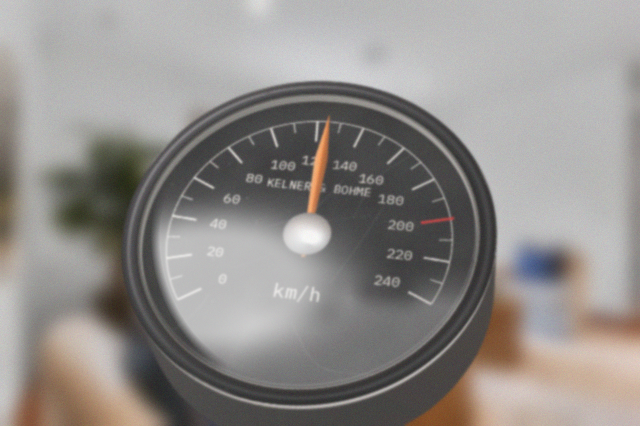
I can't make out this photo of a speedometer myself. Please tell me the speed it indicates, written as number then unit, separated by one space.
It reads 125 km/h
